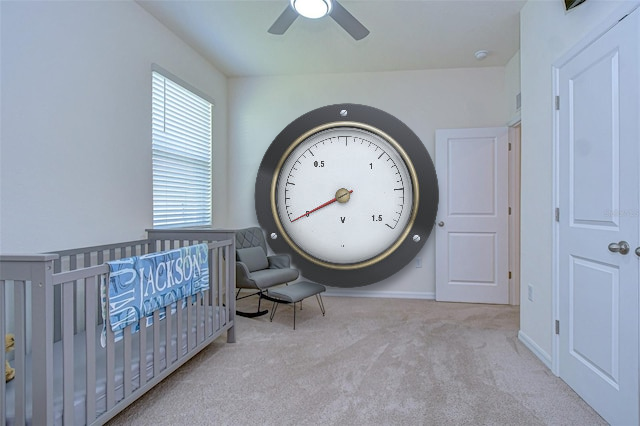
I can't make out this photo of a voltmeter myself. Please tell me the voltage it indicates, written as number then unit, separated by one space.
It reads 0 V
